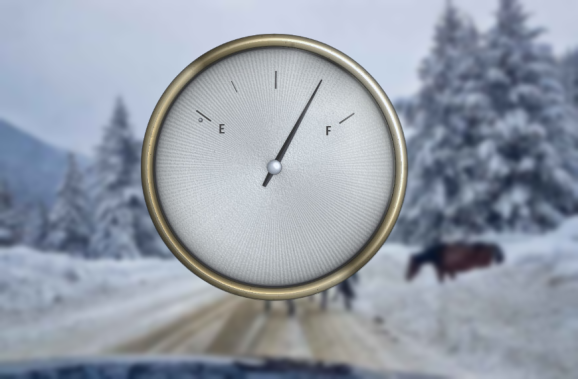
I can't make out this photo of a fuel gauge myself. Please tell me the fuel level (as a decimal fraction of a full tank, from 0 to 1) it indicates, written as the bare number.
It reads 0.75
